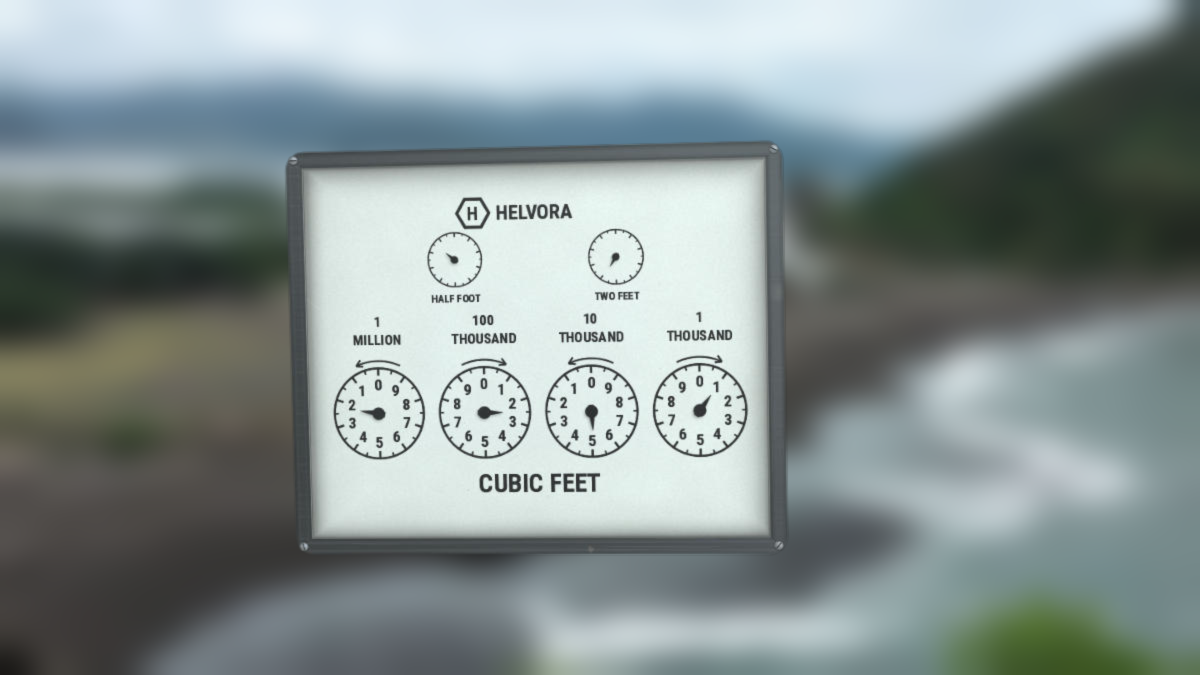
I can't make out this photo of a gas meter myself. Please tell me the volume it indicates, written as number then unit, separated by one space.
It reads 225100 ft³
